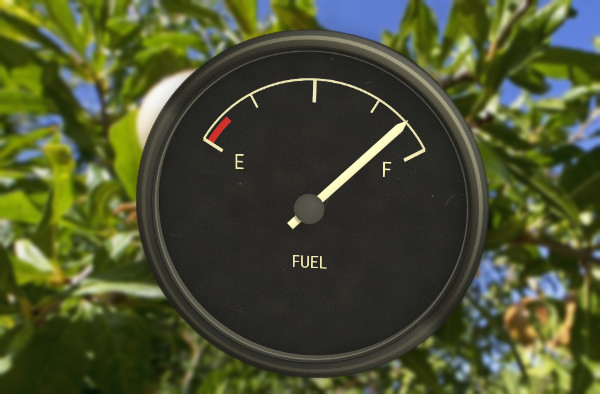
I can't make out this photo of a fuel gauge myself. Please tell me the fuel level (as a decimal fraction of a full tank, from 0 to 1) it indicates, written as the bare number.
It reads 0.875
